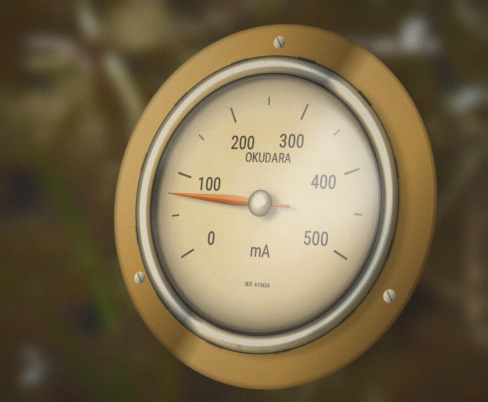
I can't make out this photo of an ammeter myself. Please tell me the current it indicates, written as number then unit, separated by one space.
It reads 75 mA
